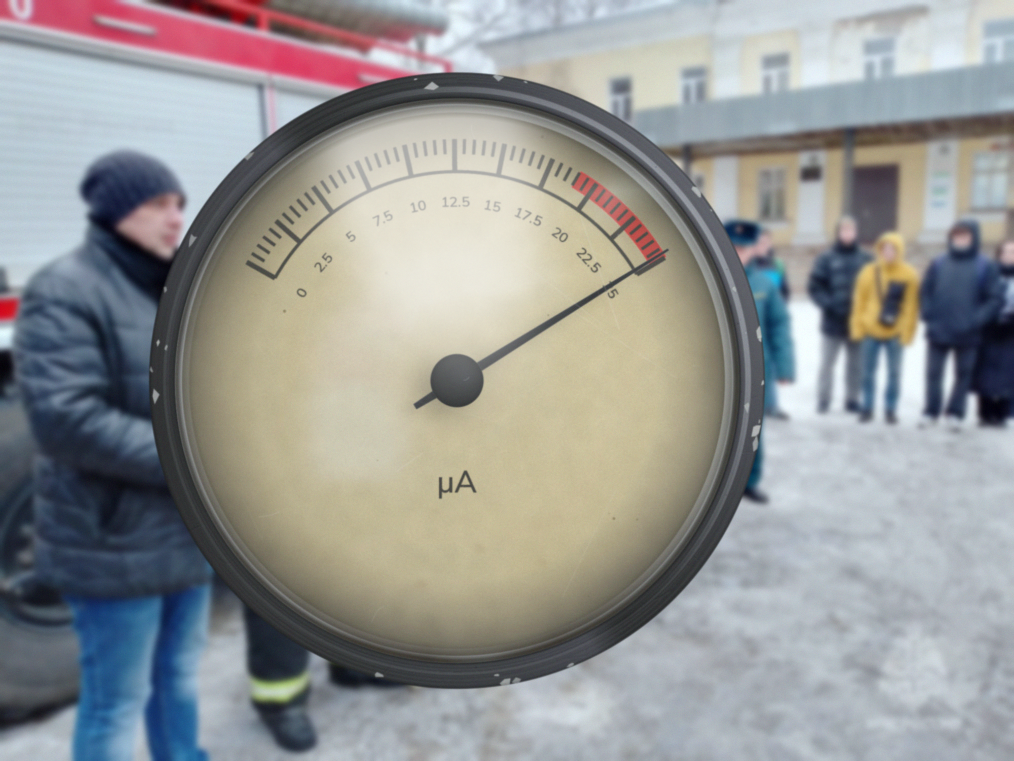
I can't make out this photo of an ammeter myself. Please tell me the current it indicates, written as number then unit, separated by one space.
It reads 24.75 µA
